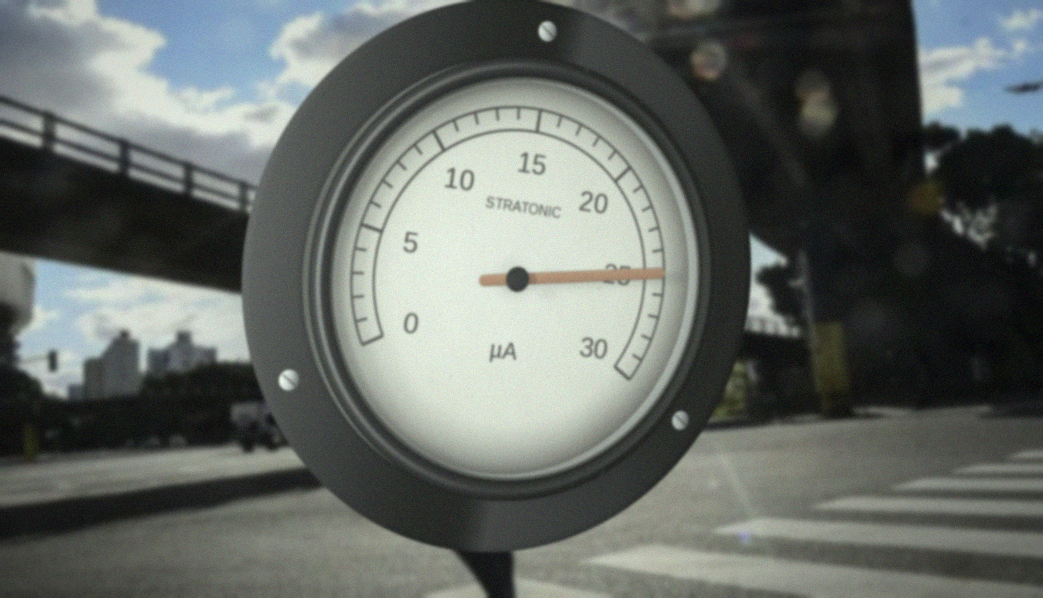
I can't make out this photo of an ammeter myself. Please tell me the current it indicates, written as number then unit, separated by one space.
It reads 25 µA
